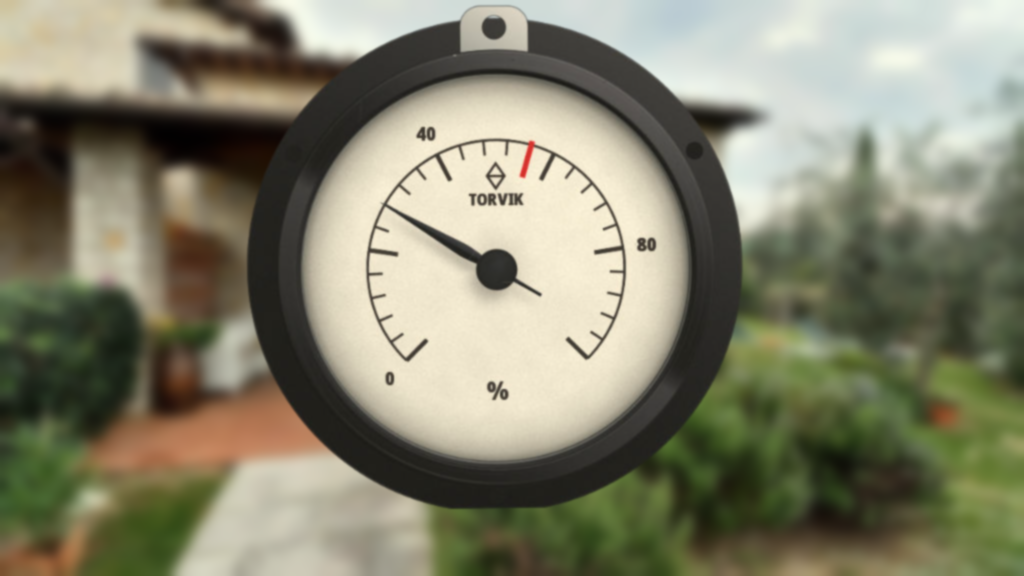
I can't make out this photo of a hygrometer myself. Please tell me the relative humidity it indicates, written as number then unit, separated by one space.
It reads 28 %
